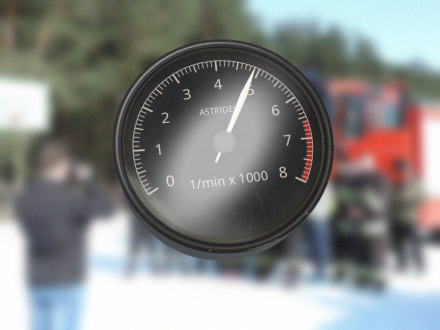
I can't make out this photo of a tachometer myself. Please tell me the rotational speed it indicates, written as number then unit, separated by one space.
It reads 4900 rpm
